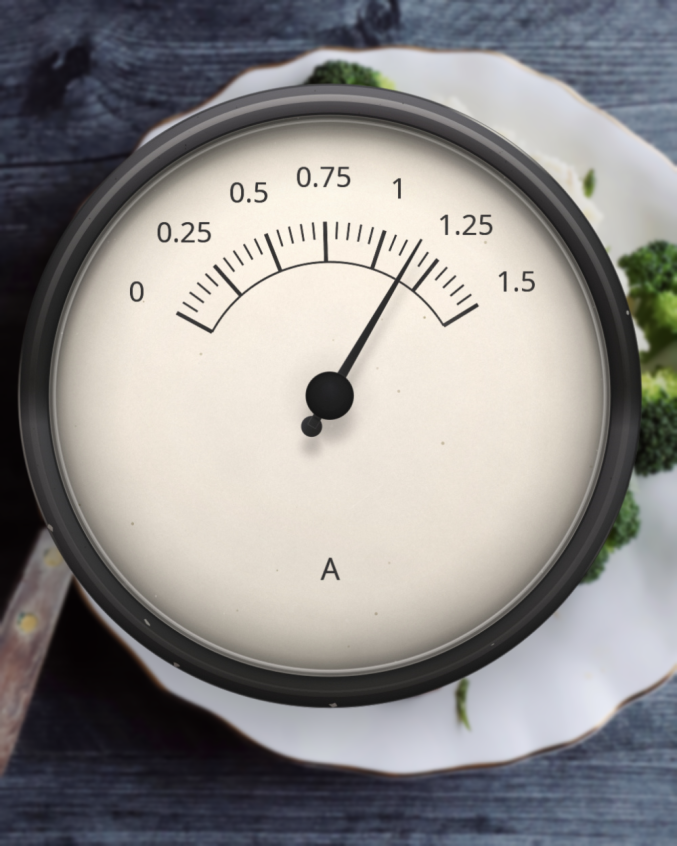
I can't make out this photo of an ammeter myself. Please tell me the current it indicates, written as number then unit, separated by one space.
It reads 1.15 A
